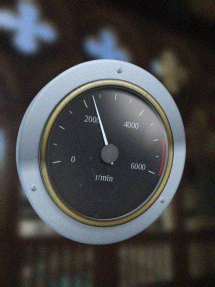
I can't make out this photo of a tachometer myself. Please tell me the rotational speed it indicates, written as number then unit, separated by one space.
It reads 2250 rpm
